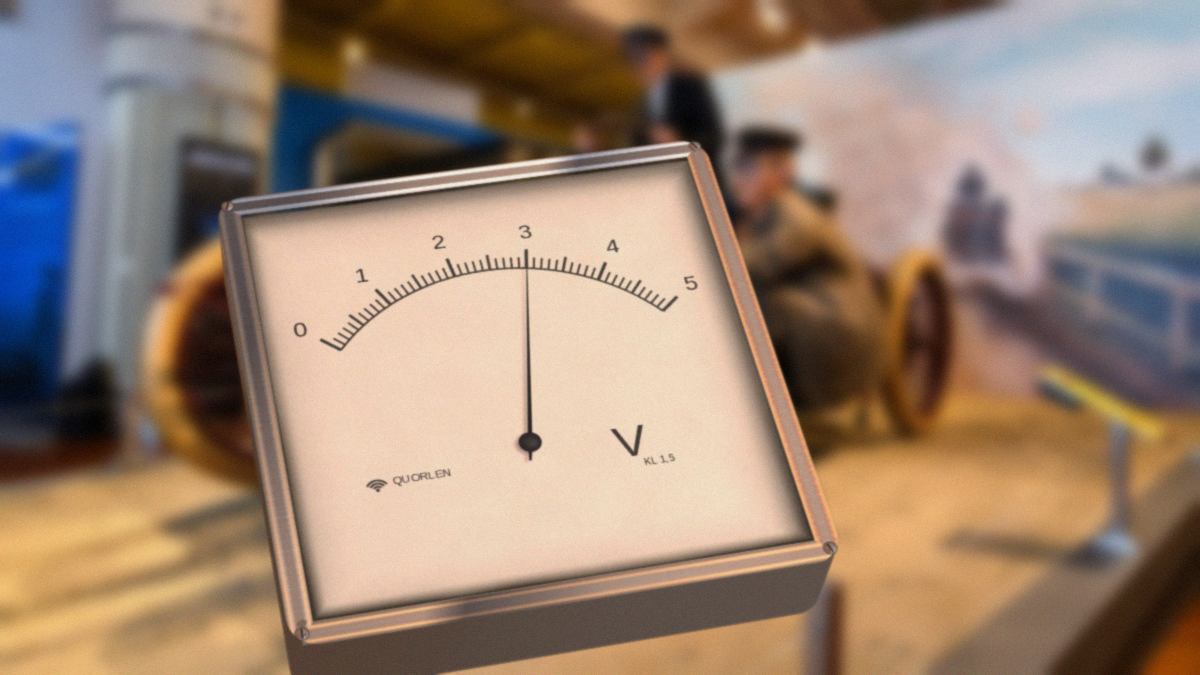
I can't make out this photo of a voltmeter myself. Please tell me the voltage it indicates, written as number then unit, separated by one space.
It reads 3 V
